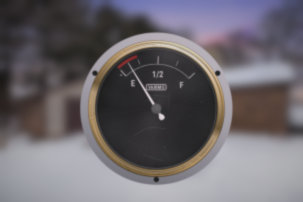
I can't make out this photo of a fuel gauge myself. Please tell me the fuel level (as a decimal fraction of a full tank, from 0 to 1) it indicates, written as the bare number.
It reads 0.125
